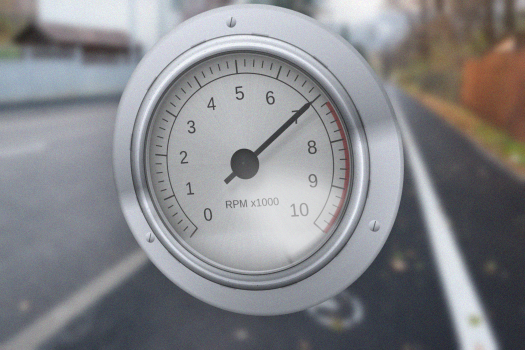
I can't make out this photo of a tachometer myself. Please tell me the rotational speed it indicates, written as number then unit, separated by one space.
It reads 7000 rpm
